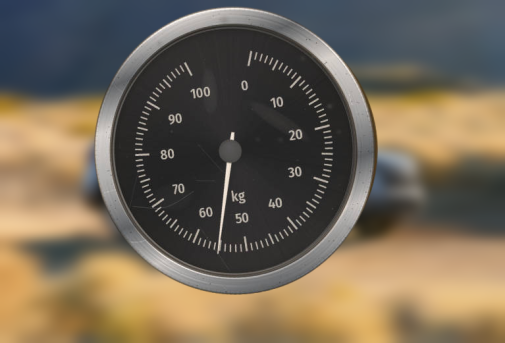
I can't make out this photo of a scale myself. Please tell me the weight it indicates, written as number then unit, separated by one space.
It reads 55 kg
